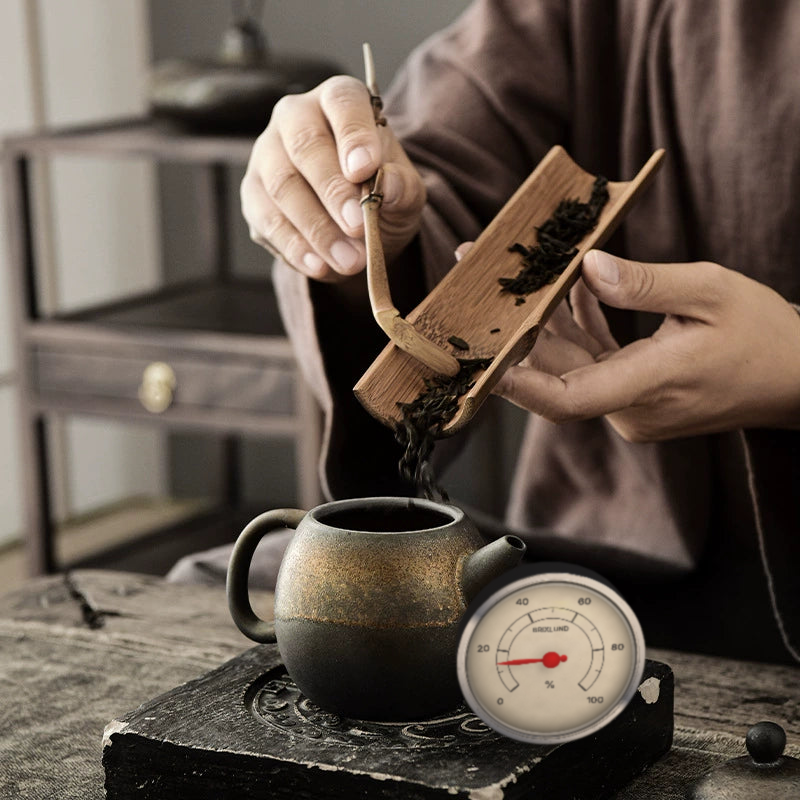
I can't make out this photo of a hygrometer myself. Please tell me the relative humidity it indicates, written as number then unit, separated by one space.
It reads 15 %
